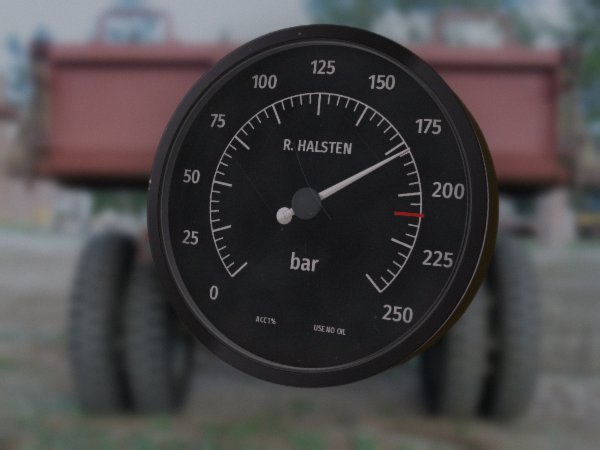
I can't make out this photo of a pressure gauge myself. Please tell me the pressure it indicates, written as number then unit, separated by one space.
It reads 180 bar
